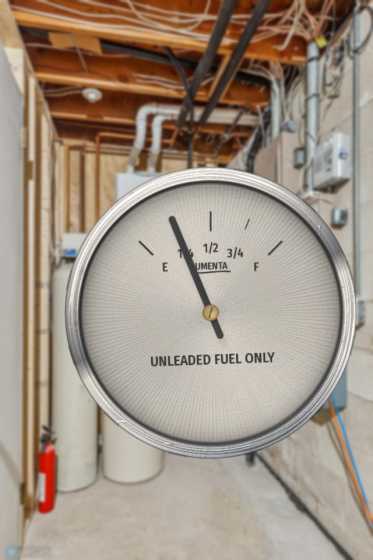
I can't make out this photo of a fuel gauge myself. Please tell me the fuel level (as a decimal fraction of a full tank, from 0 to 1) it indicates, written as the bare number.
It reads 0.25
